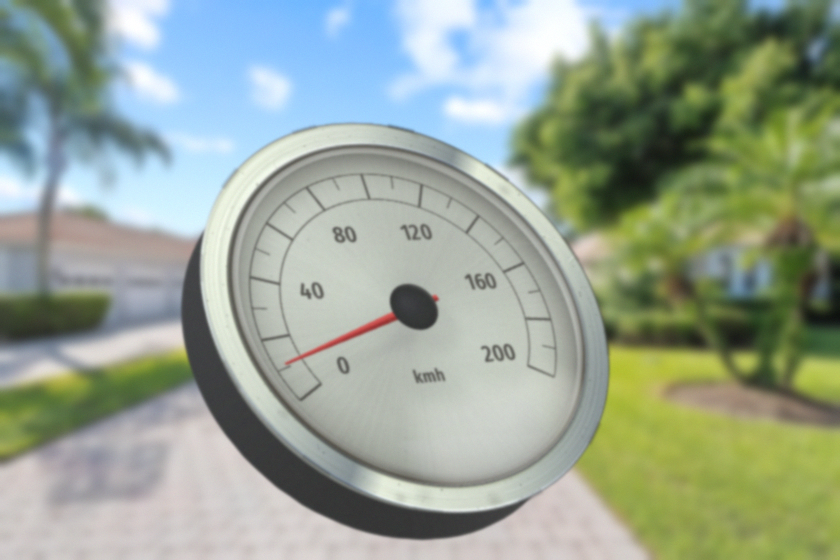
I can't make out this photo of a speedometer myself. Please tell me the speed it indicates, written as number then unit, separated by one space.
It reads 10 km/h
